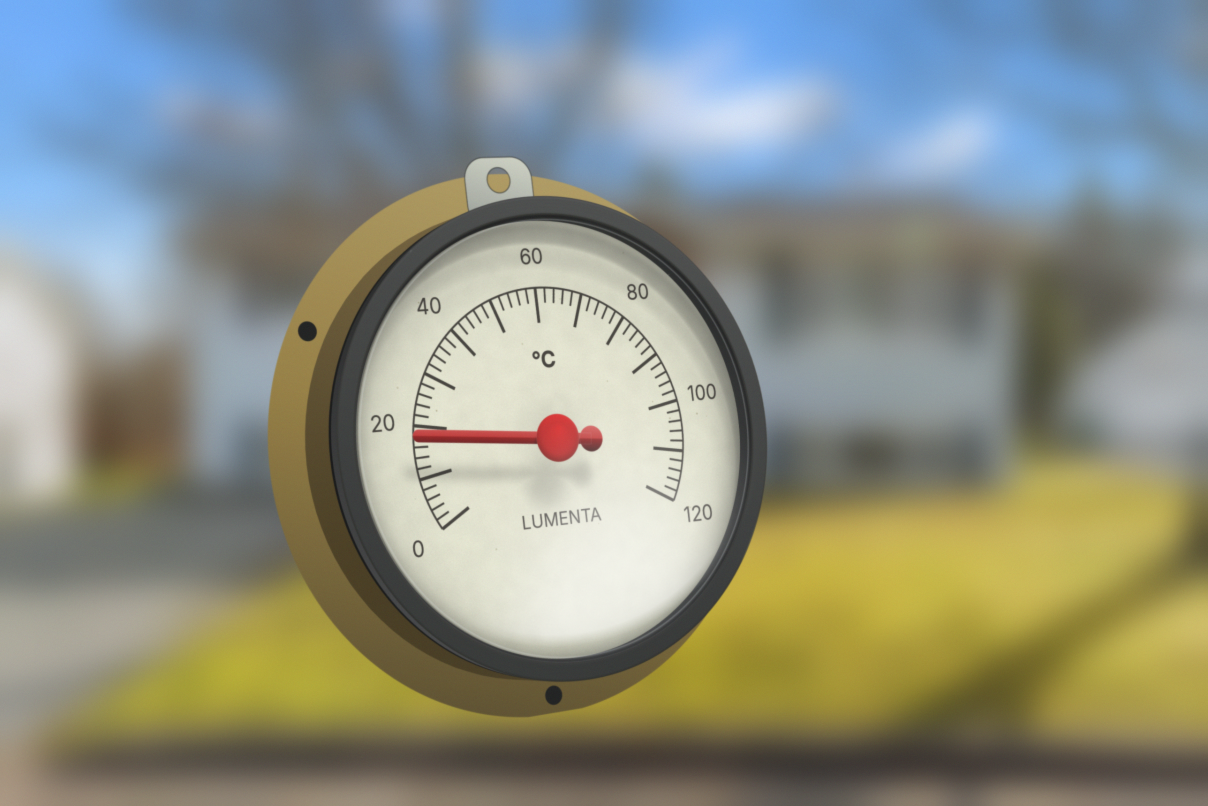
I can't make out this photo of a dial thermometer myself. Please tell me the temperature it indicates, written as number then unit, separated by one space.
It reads 18 °C
